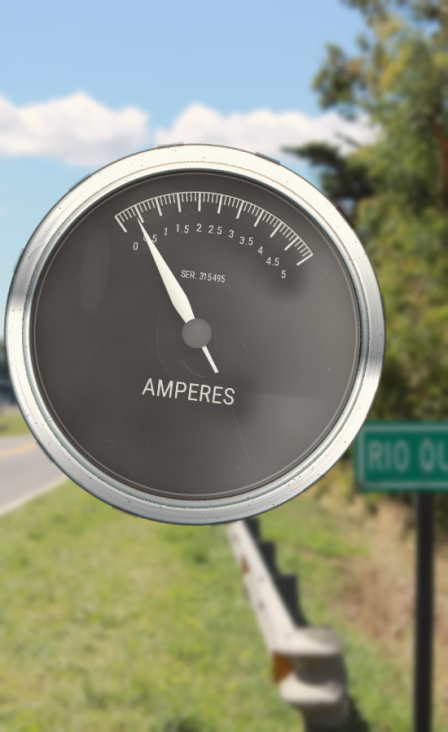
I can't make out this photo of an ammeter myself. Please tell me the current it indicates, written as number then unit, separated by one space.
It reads 0.4 A
